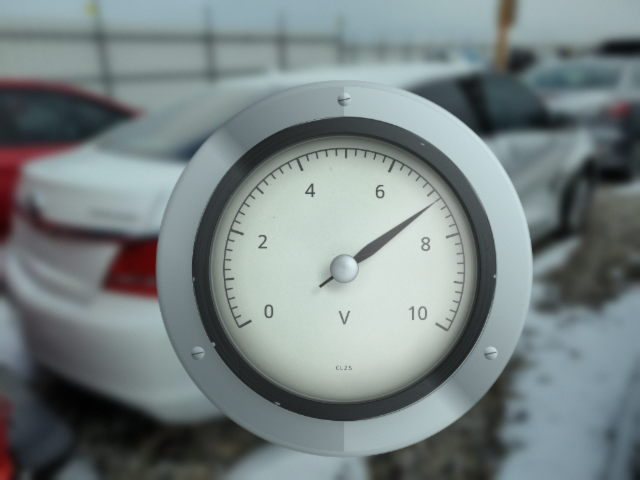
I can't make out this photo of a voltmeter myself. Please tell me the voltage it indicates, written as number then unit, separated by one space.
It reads 7.2 V
